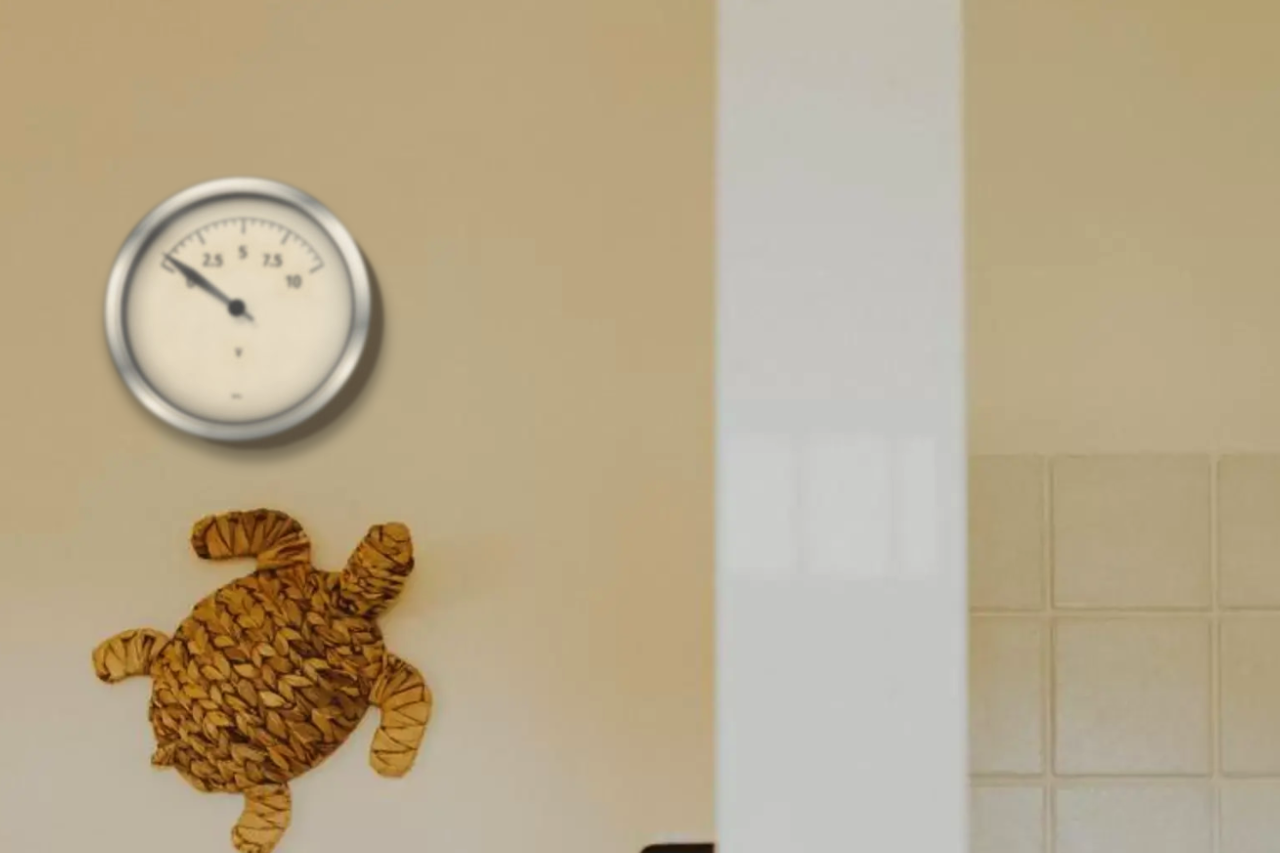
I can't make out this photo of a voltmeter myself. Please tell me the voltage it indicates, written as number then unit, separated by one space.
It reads 0.5 V
